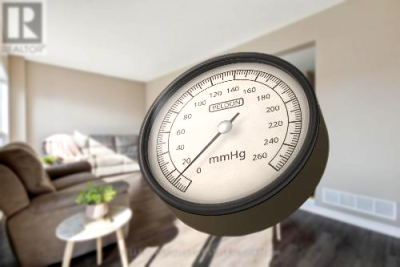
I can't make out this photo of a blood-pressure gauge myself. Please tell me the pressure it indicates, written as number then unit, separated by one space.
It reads 10 mmHg
